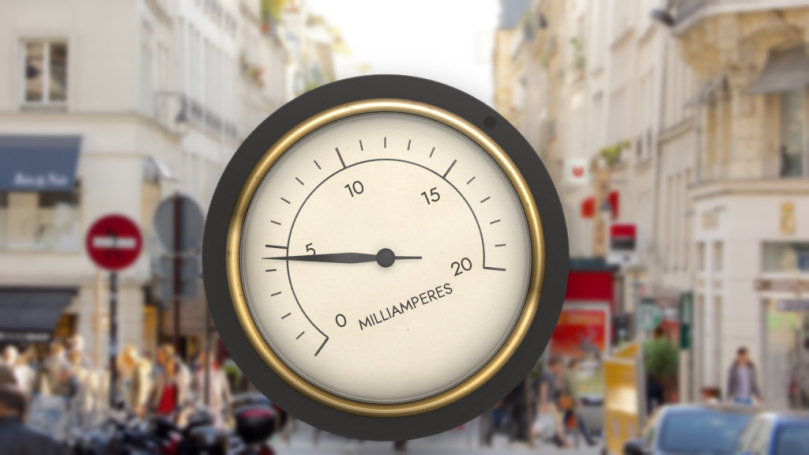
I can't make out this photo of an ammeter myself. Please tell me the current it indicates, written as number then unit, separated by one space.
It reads 4.5 mA
